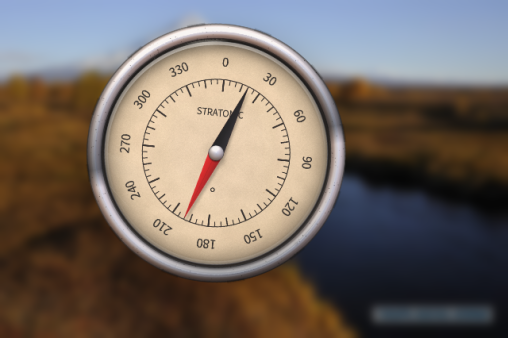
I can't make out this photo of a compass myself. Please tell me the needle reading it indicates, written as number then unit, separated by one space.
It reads 200 °
